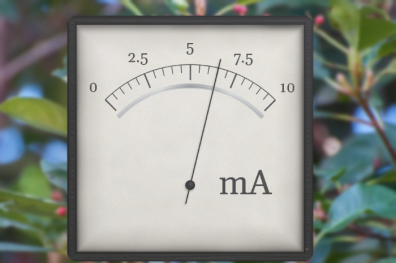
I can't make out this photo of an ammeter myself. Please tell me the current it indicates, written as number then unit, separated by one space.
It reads 6.5 mA
